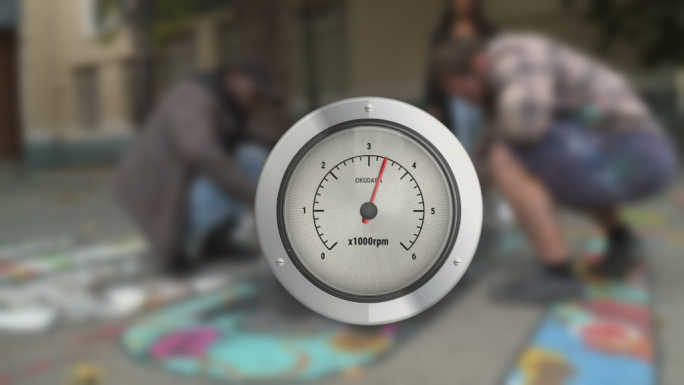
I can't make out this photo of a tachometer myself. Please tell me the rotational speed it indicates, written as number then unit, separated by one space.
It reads 3400 rpm
